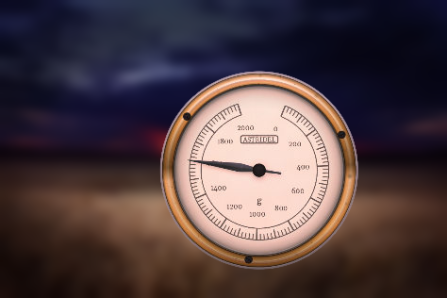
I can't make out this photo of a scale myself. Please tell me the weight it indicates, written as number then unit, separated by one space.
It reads 1600 g
